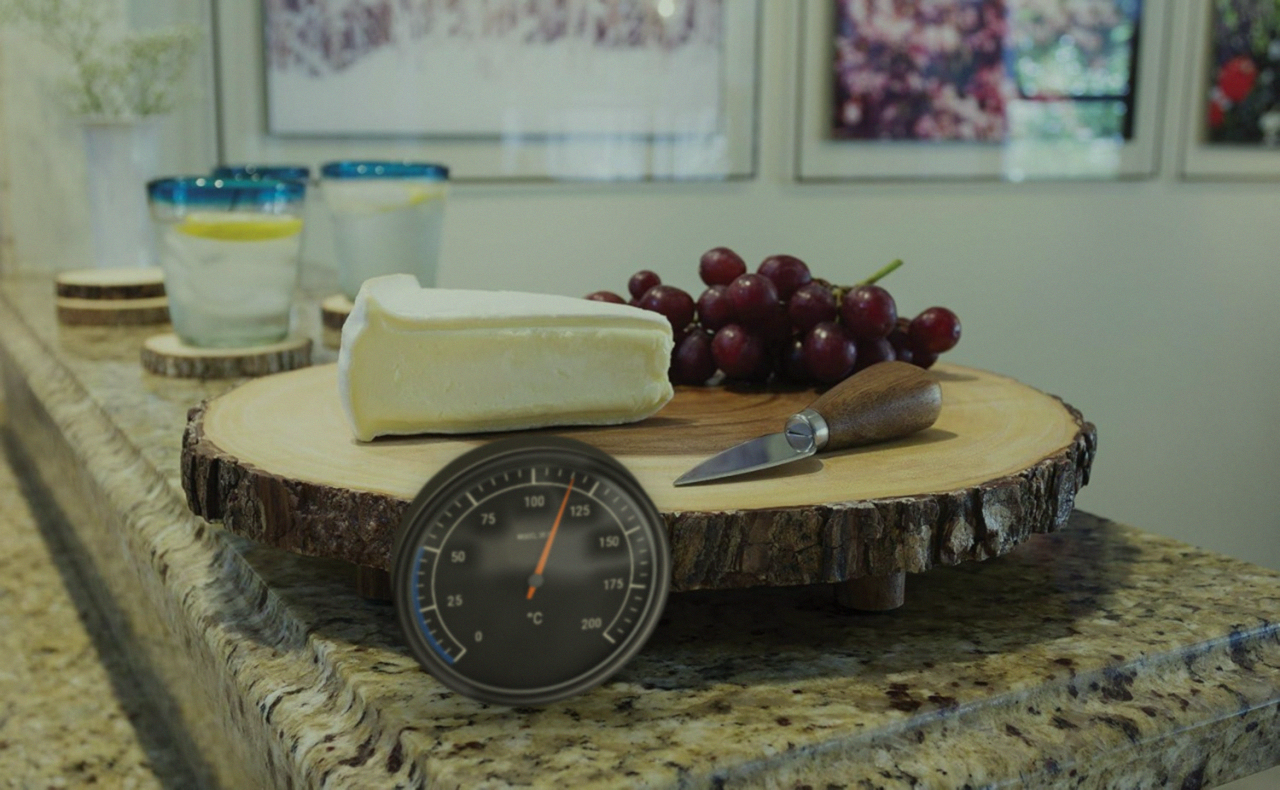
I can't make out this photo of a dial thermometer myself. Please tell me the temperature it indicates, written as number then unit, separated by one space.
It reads 115 °C
